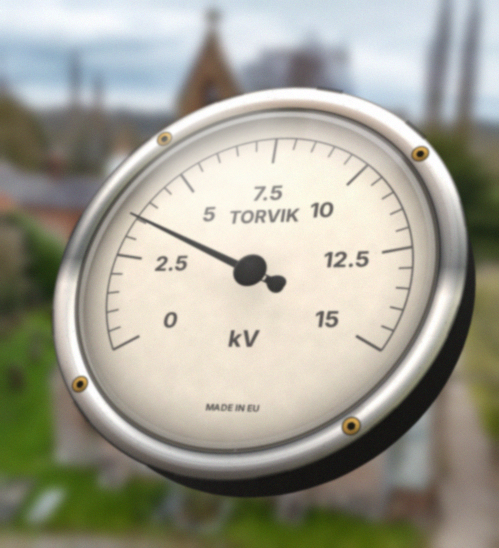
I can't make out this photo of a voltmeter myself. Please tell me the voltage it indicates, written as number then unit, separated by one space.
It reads 3.5 kV
